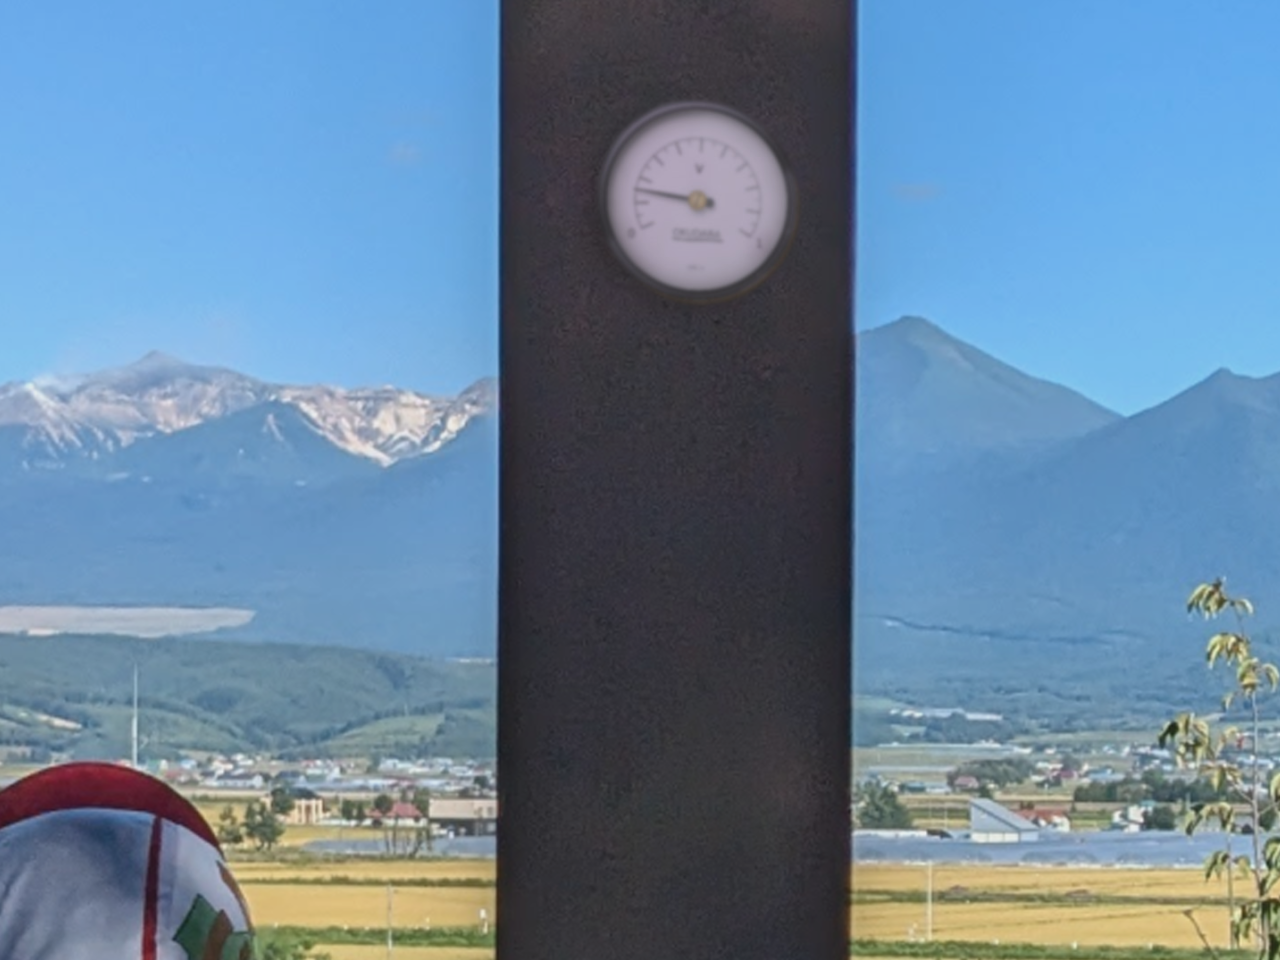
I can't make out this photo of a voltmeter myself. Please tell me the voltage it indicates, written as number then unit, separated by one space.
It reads 0.15 V
